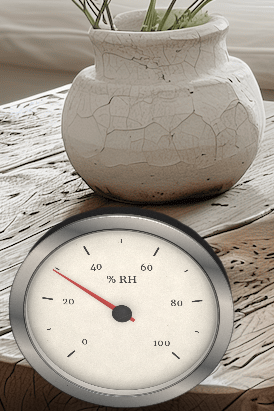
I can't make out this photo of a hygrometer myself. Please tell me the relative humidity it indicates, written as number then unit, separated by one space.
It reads 30 %
